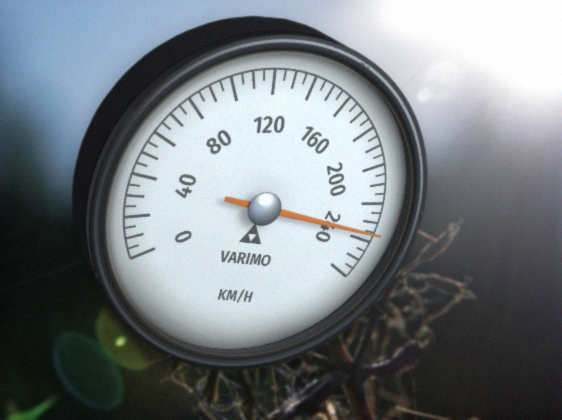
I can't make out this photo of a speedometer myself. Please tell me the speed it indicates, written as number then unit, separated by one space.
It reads 235 km/h
